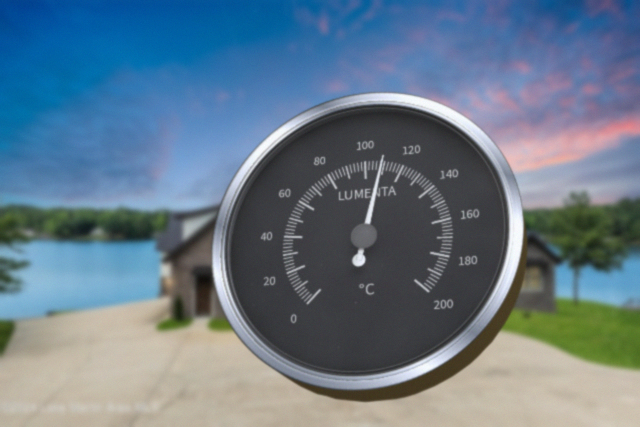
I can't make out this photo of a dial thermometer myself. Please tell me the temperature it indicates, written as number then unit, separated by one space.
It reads 110 °C
